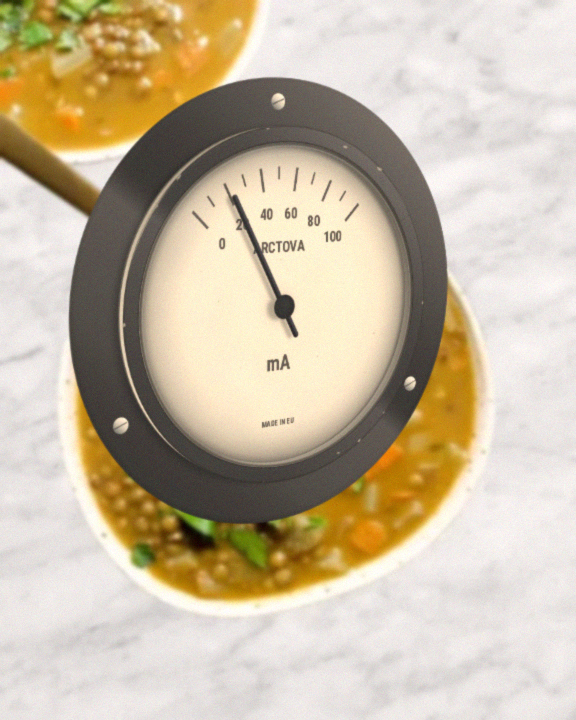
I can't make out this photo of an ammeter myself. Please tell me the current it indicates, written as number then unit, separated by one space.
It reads 20 mA
